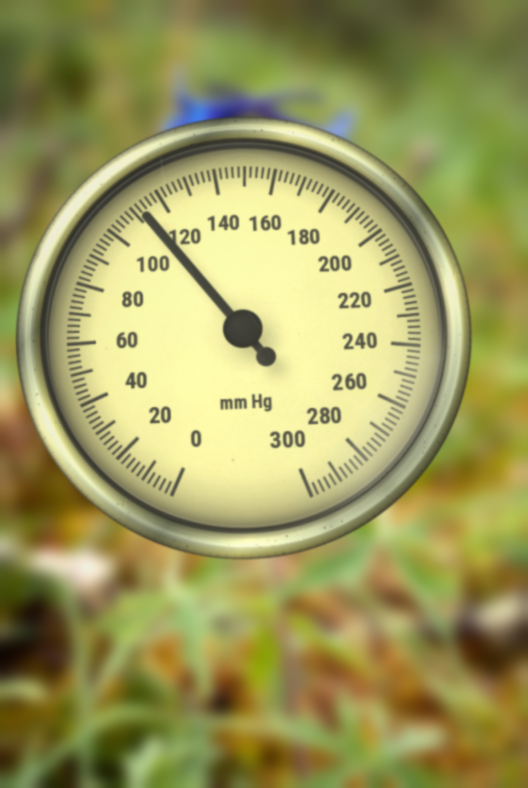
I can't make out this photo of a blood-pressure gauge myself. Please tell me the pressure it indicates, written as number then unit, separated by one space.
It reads 112 mmHg
